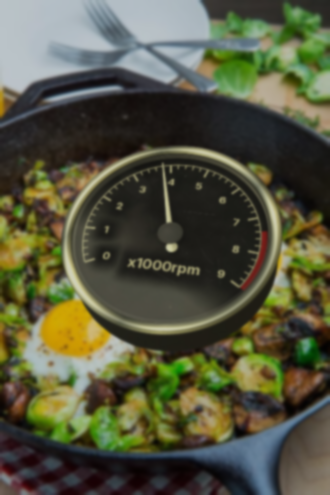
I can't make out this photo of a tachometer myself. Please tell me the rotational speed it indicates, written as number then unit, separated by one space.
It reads 3800 rpm
